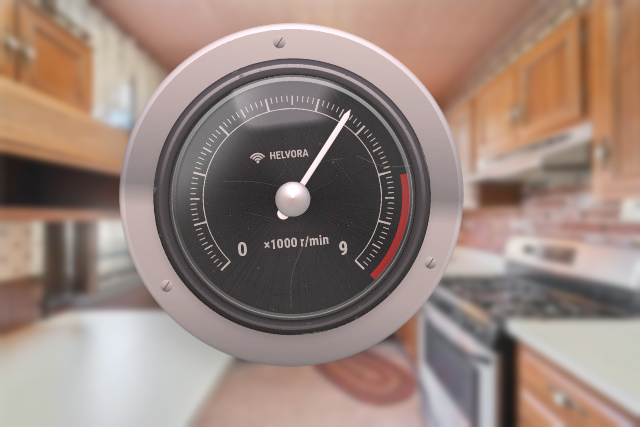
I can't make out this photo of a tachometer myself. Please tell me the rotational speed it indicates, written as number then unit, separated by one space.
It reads 5600 rpm
